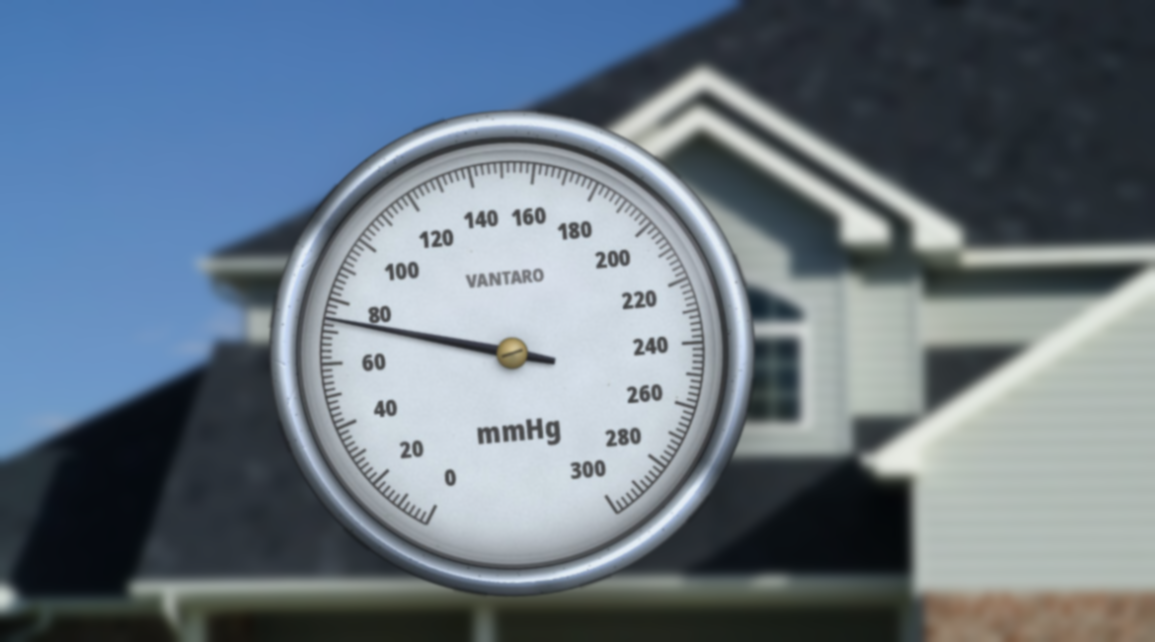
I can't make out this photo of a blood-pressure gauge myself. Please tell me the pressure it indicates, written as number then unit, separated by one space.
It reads 74 mmHg
